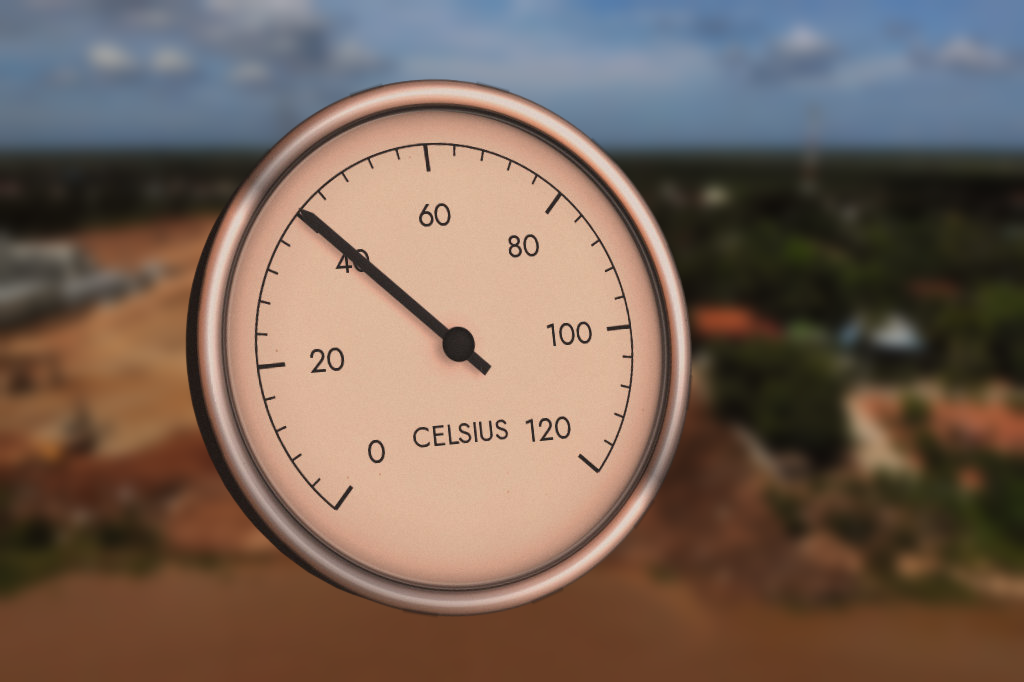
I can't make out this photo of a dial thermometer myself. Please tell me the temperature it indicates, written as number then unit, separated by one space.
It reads 40 °C
